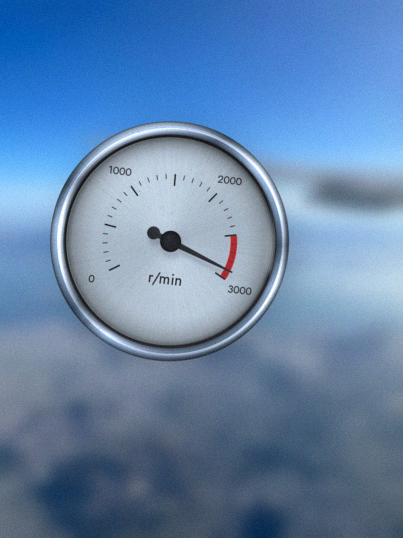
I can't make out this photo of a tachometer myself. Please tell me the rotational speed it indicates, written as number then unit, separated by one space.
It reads 2900 rpm
